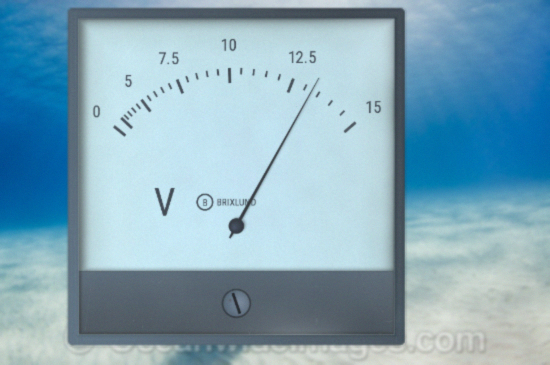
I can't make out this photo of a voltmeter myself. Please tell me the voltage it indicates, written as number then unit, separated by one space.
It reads 13.25 V
